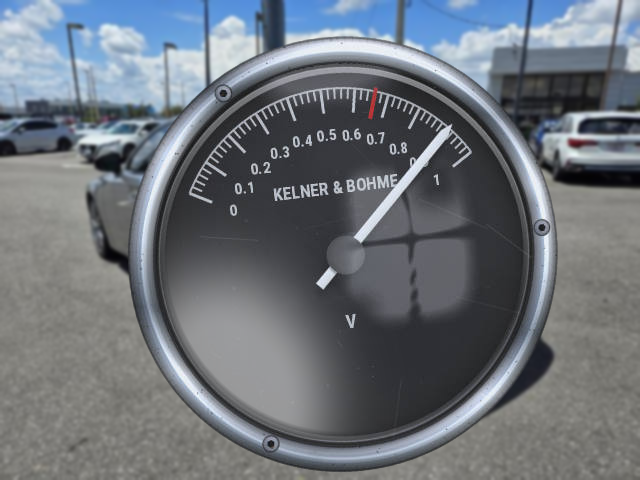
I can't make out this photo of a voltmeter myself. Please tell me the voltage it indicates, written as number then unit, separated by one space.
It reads 0.9 V
